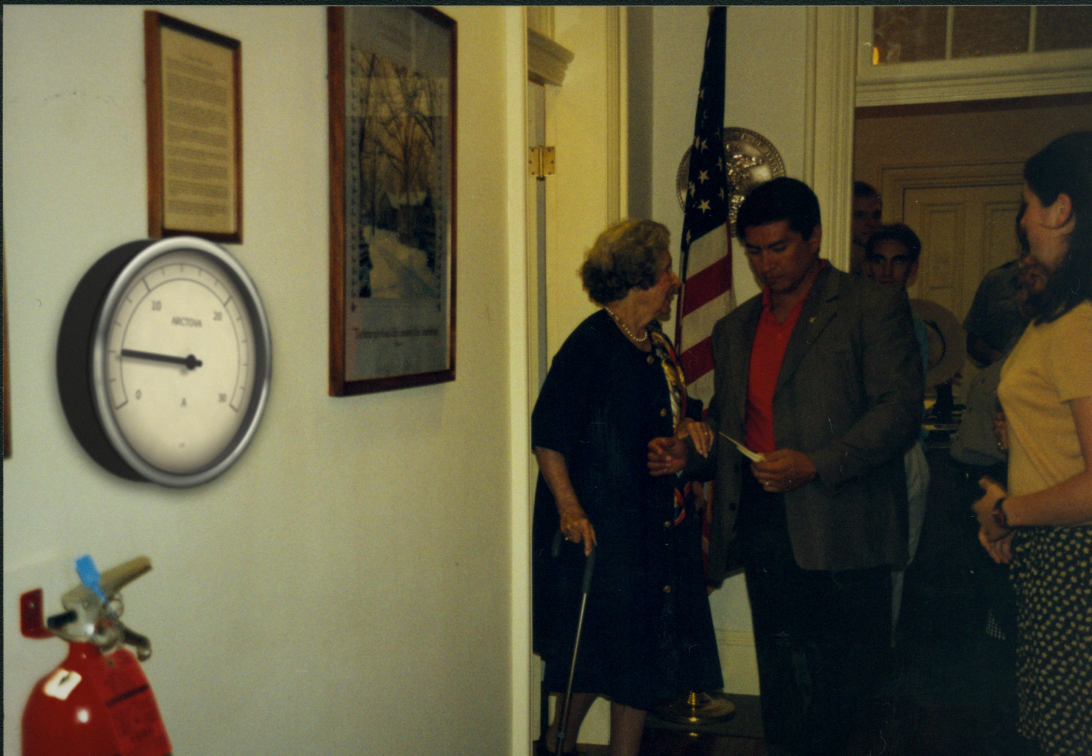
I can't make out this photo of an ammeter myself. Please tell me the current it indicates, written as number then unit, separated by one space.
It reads 4 A
